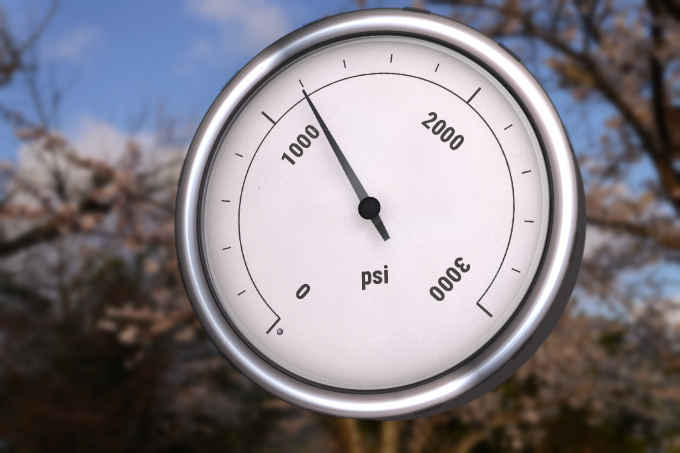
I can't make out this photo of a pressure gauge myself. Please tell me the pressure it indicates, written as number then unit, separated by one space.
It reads 1200 psi
